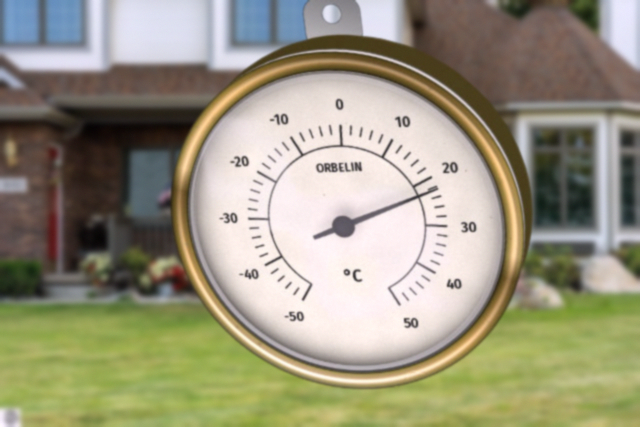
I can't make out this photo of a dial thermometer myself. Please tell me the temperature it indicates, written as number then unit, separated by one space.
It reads 22 °C
